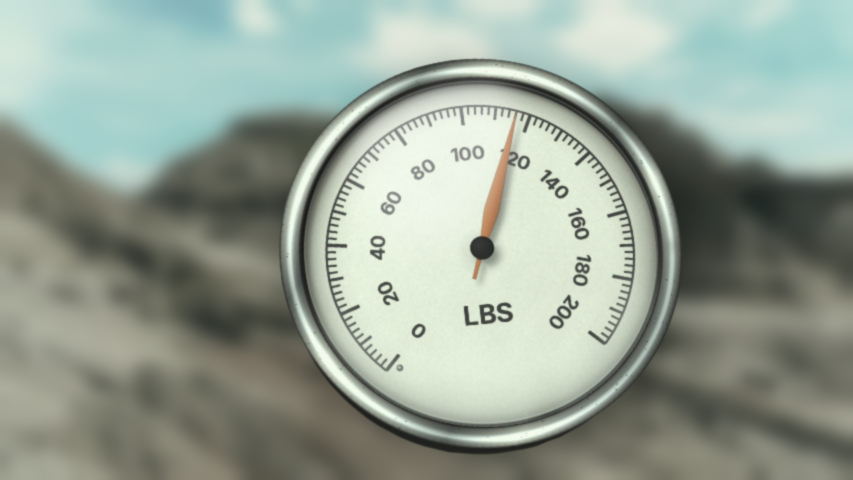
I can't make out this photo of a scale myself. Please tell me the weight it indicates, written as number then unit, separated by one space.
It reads 116 lb
